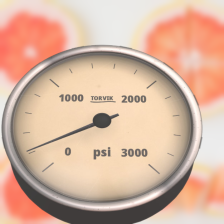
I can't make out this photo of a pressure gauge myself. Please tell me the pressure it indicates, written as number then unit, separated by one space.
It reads 200 psi
